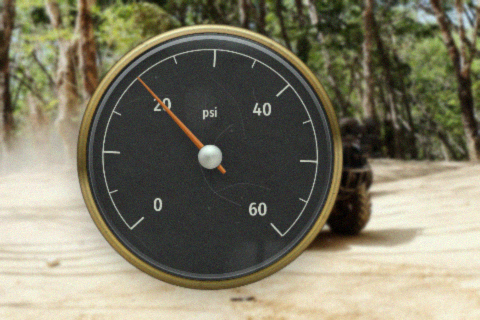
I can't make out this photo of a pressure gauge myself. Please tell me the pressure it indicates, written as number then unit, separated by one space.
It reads 20 psi
